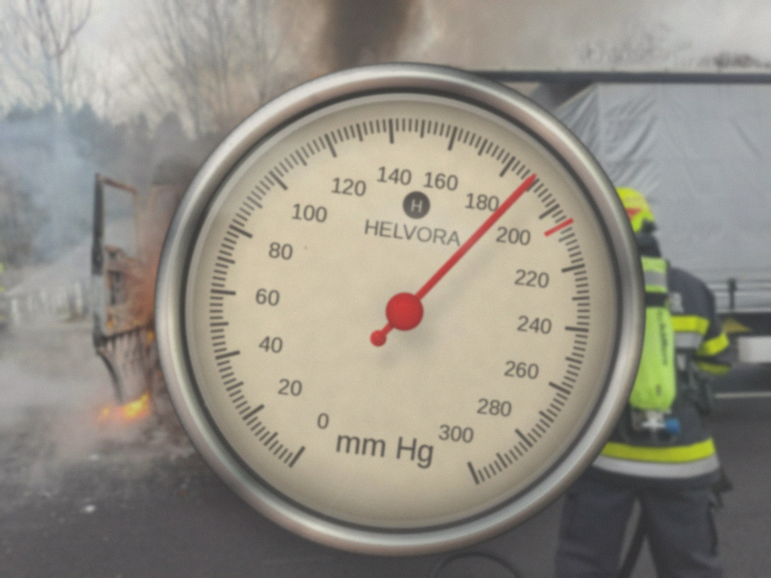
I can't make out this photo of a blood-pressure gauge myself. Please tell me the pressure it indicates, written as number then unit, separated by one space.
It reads 188 mmHg
